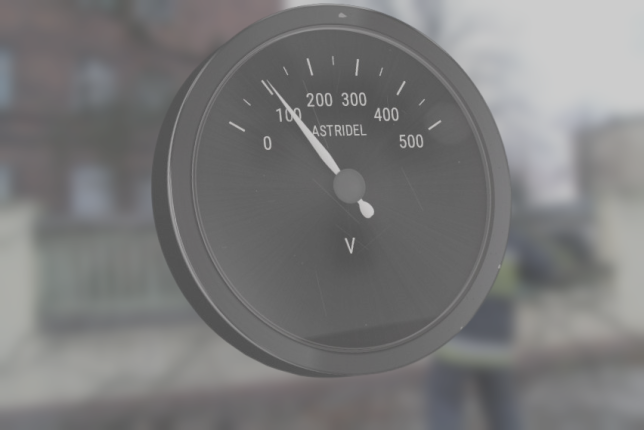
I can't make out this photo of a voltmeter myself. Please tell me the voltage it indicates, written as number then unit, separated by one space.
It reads 100 V
